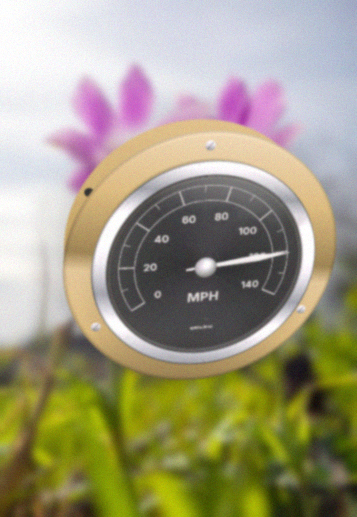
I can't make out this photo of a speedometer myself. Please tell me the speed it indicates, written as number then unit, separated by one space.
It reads 120 mph
